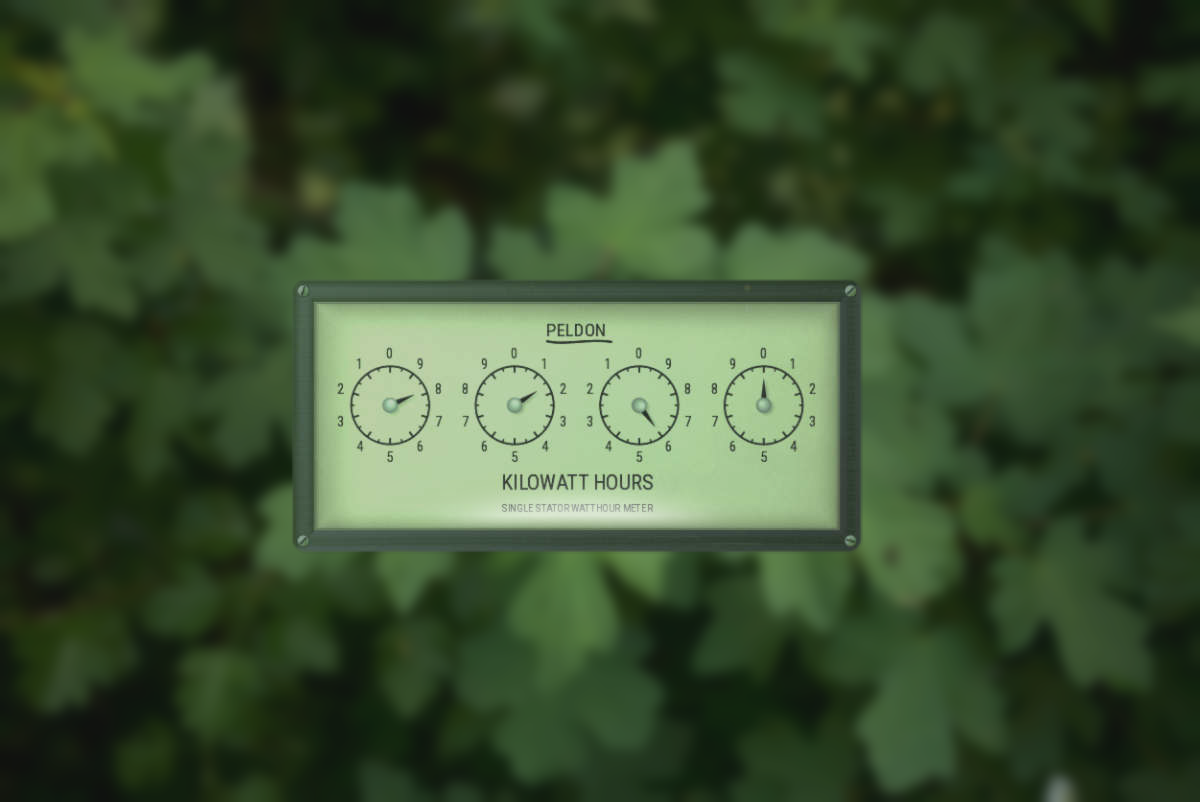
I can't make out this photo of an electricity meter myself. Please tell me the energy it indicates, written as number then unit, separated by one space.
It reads 8160 kWh
